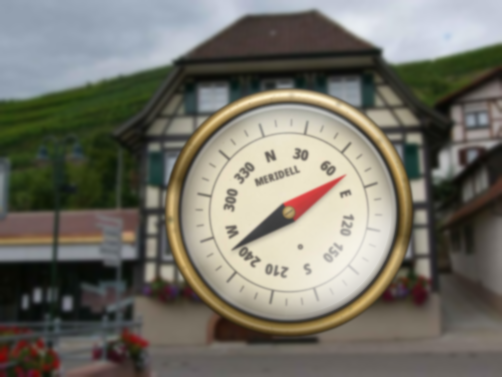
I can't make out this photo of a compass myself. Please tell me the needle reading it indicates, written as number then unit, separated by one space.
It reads 75 °
